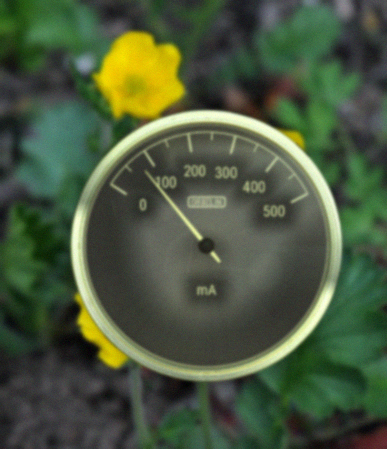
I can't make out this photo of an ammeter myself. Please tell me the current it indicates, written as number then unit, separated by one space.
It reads 75 mA
